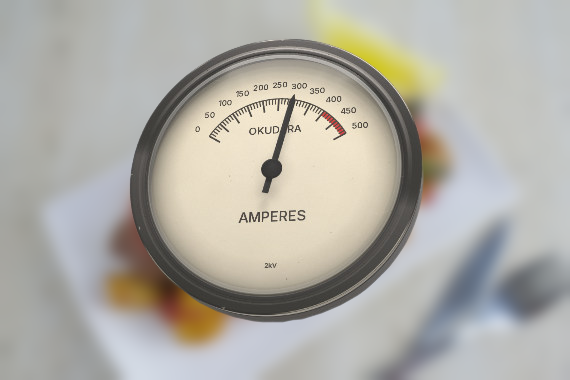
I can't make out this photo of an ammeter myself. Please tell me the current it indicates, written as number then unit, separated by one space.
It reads 300 A
